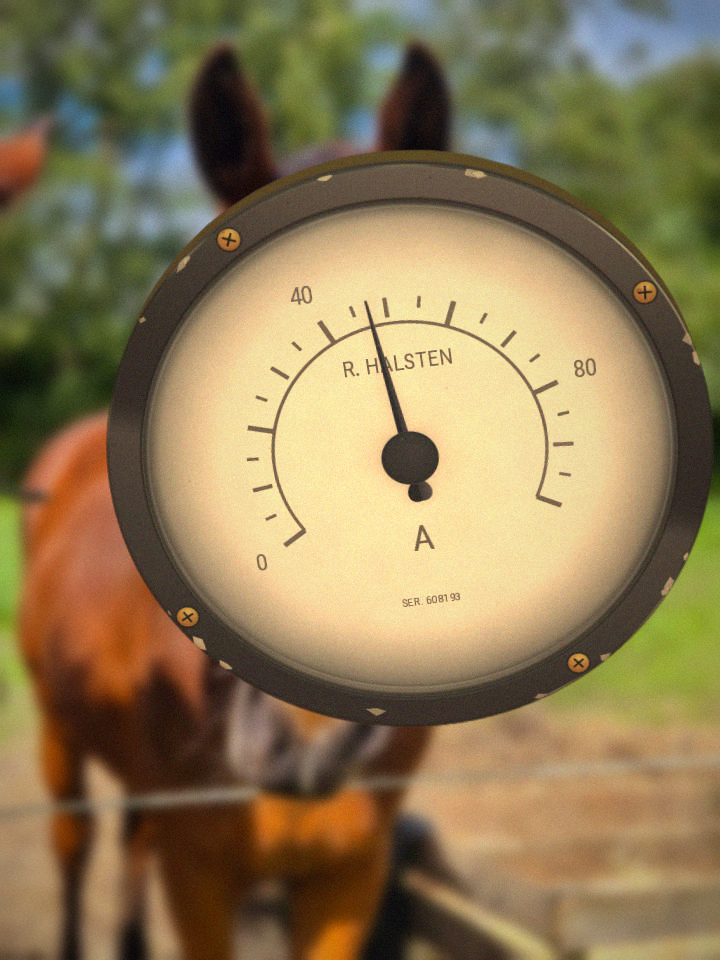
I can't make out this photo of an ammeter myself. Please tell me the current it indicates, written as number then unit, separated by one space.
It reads 47.5 A
